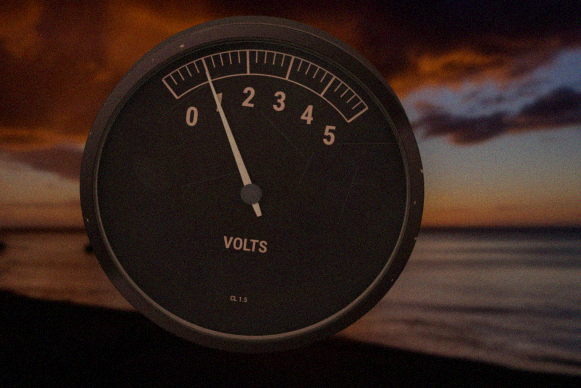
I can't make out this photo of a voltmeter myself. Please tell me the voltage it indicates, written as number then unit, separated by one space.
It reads 1 V
